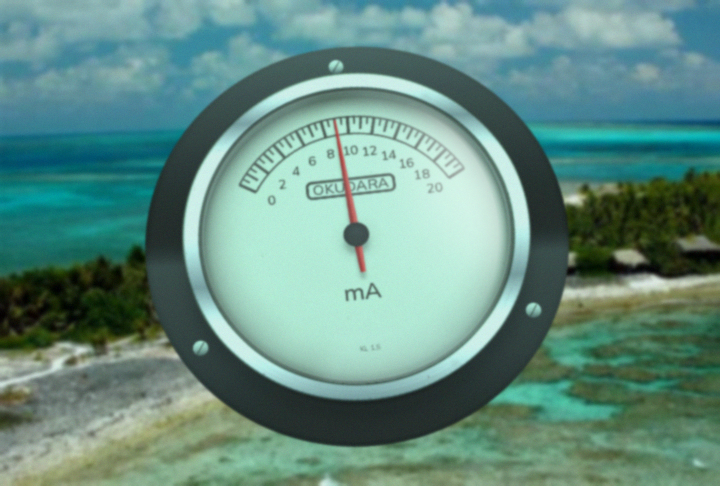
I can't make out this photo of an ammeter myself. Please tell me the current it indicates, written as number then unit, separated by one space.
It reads 9 mA
